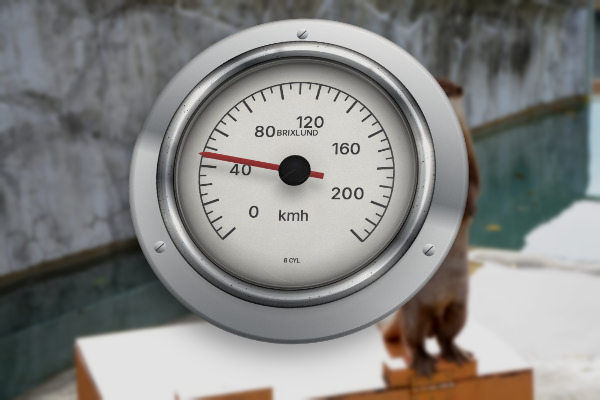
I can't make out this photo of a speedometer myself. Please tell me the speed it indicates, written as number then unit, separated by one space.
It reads 45 km/h
